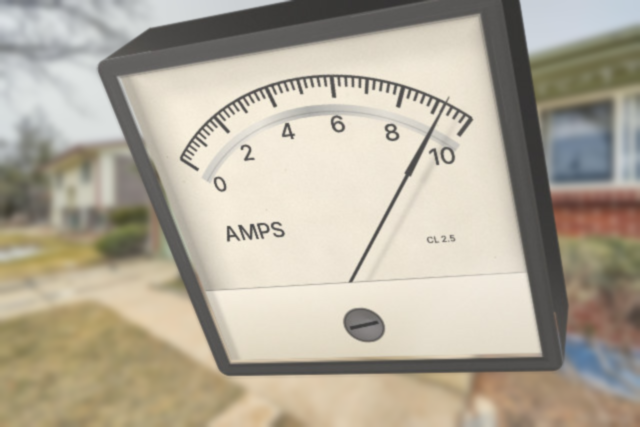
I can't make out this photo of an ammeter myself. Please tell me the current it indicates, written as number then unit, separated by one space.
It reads 9.2 A
